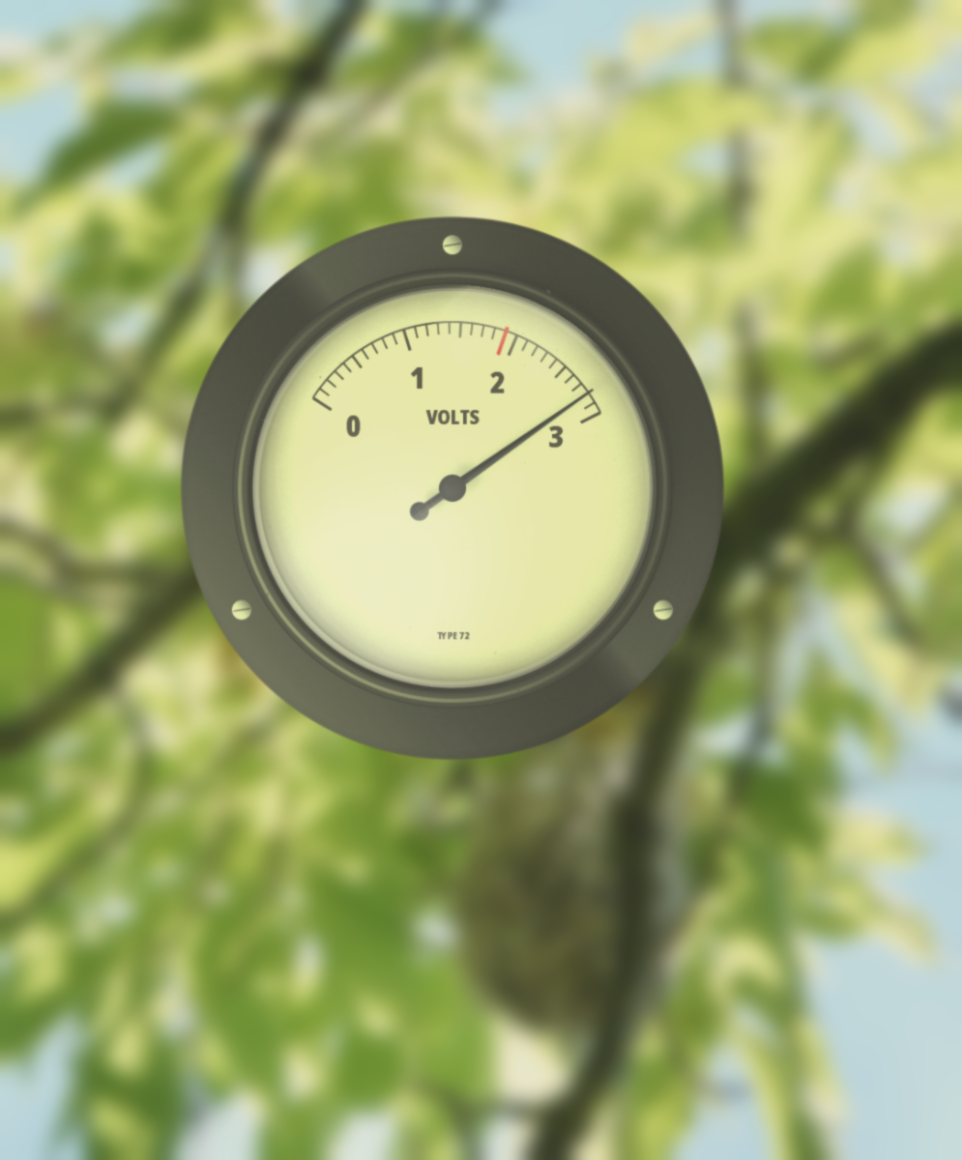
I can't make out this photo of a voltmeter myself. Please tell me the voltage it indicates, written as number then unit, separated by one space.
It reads 2.8 V
